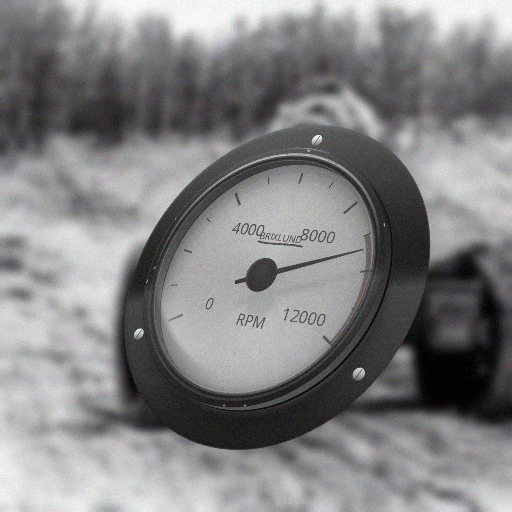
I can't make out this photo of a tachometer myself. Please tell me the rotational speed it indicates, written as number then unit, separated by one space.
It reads 9500 rpm
